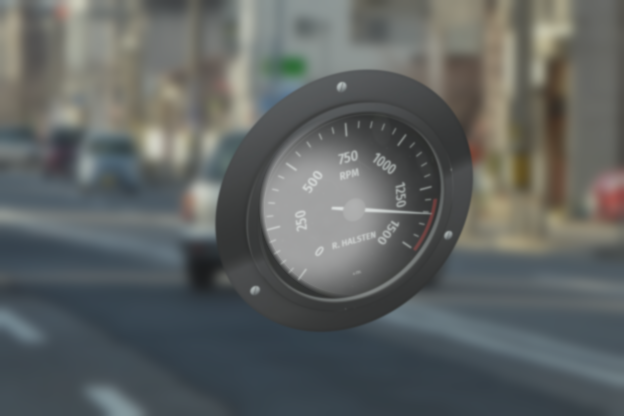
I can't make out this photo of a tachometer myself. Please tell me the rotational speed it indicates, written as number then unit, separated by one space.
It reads 1350 rpm
